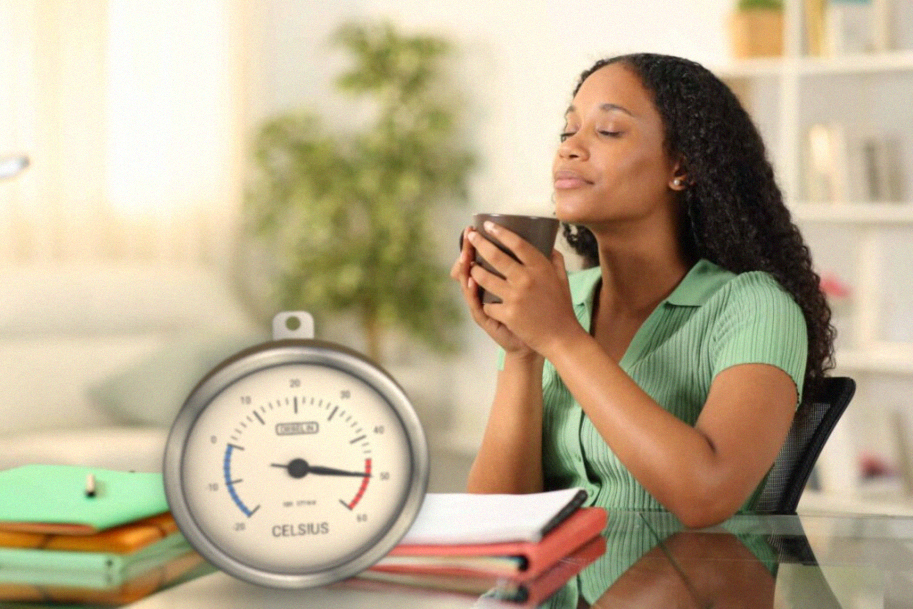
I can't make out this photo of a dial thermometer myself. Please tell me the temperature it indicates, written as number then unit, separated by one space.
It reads 50 °C
